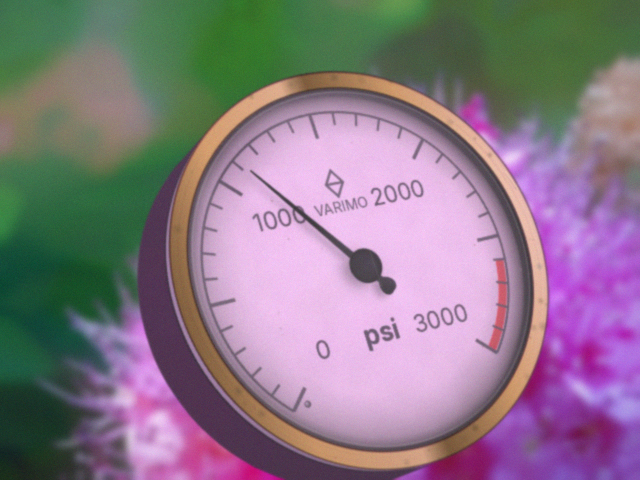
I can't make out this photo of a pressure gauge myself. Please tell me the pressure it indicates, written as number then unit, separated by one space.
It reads 1100 psi
